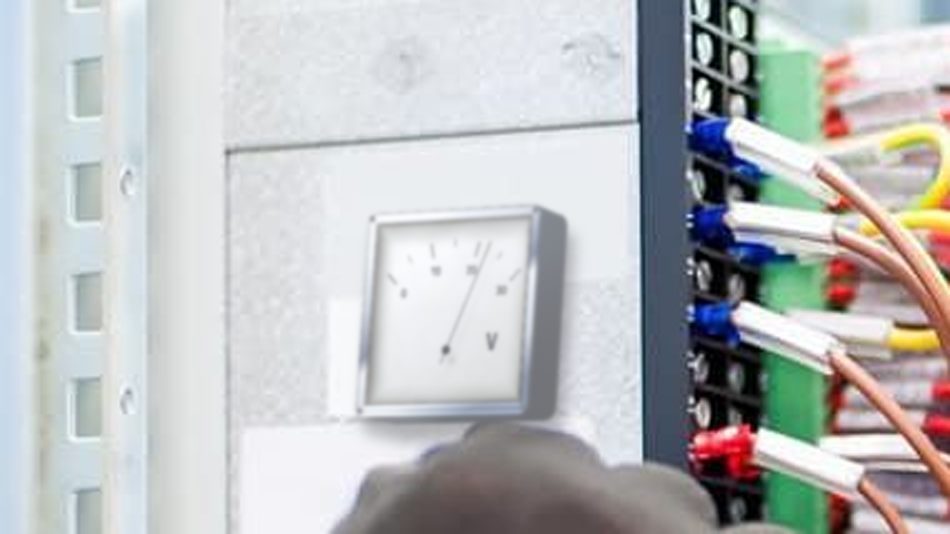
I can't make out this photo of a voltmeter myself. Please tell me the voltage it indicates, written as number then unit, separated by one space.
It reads 22.5 V
